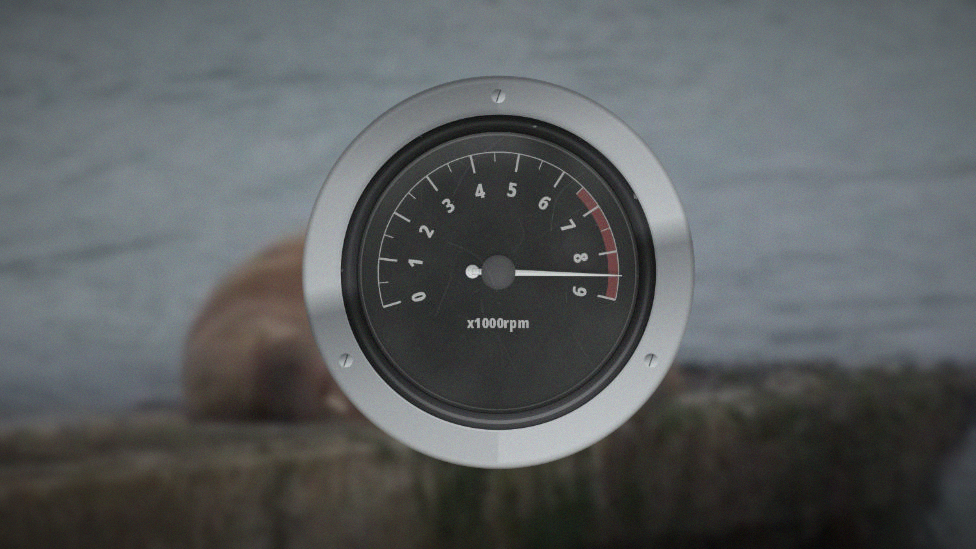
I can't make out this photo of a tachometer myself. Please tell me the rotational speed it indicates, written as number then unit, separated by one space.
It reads 8500 rpm
